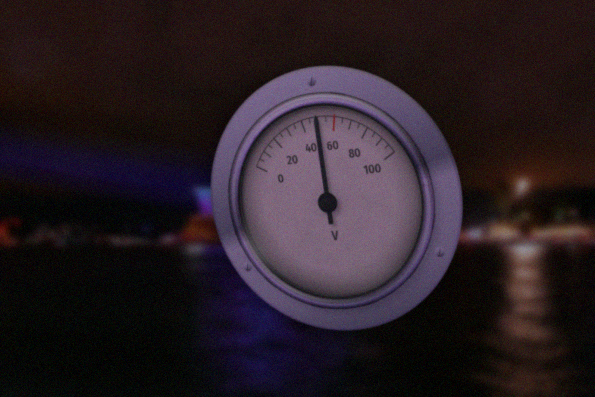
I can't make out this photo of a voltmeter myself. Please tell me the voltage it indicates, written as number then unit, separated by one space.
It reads 50 V
